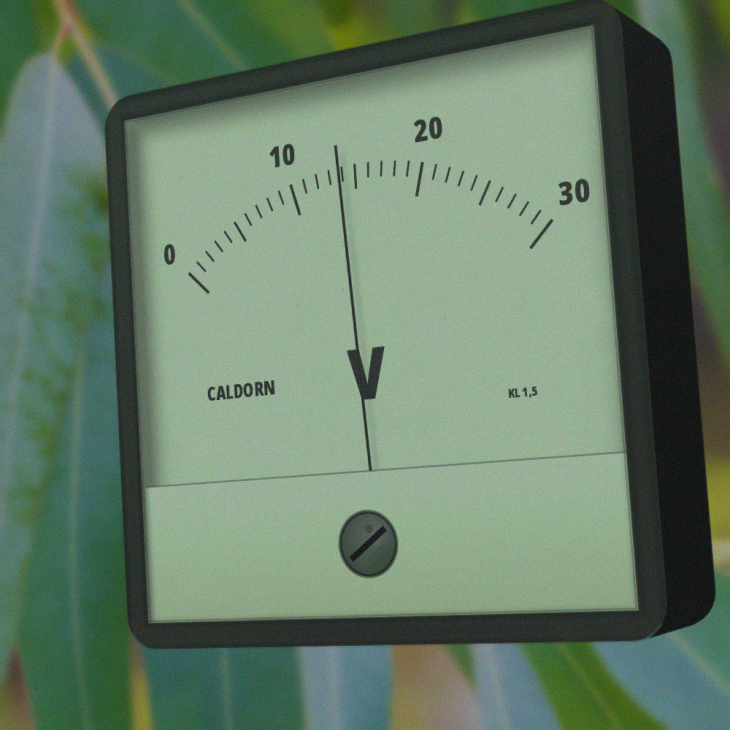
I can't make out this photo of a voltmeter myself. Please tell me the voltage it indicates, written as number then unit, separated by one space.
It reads 14 V
